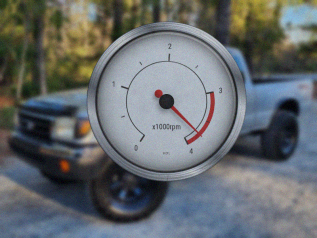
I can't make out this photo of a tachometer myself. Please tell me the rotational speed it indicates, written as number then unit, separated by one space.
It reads 3750 rpm
